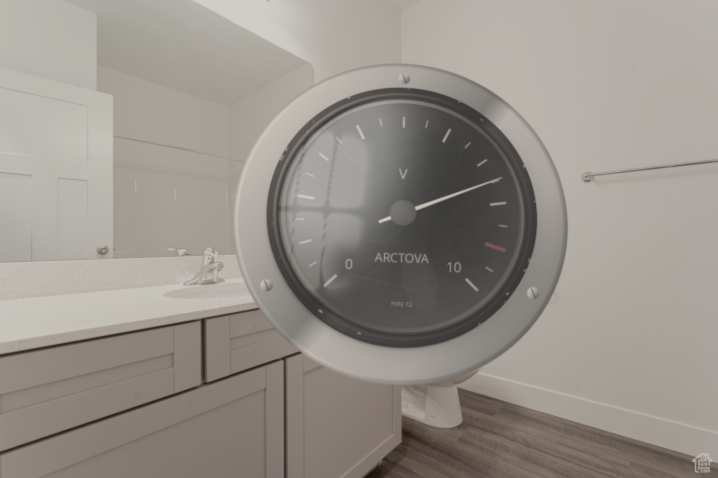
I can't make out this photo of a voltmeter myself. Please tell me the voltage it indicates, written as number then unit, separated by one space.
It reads 7.5 V
